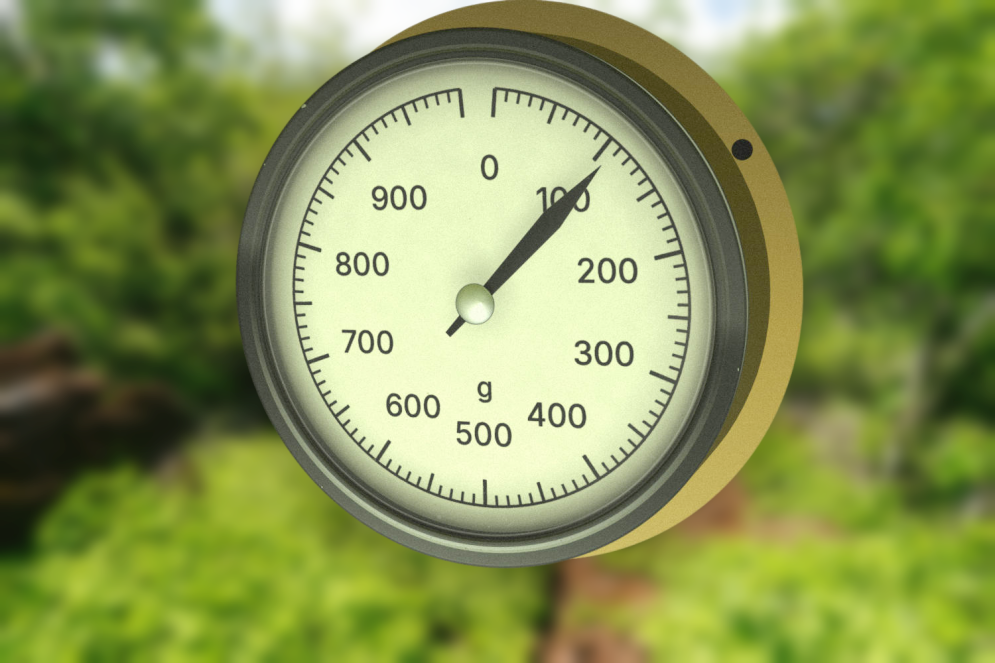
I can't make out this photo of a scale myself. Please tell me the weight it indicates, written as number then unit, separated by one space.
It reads 110 g
